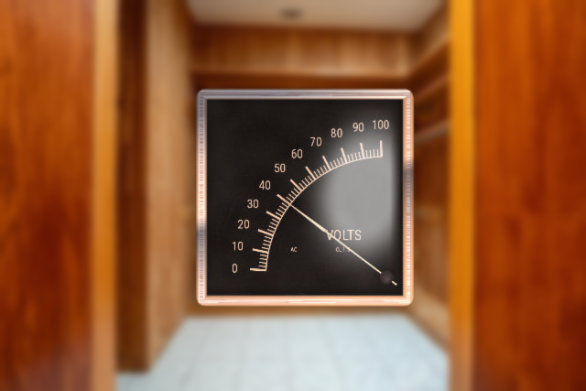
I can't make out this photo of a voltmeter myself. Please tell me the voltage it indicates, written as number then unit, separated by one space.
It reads 40 V
